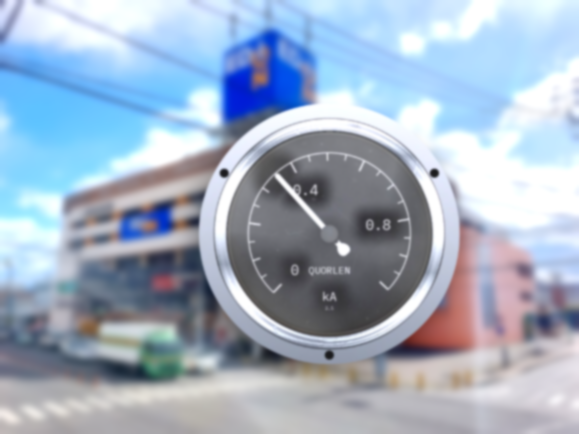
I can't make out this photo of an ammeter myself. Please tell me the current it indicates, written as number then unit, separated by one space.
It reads 0.35 kA
